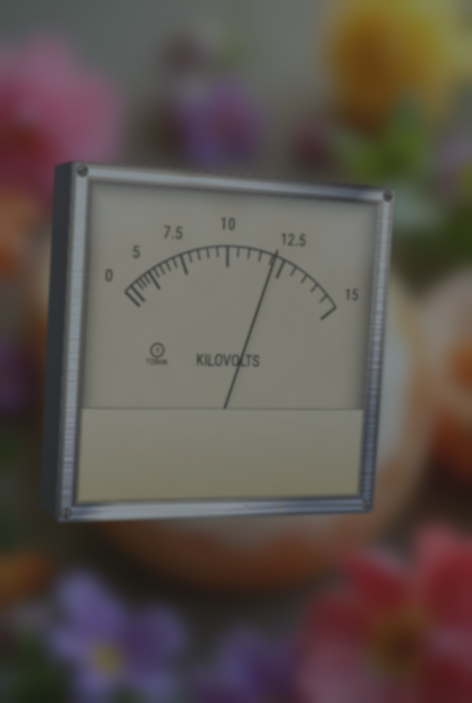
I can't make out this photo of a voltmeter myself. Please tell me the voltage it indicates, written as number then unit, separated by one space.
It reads 12 kV
